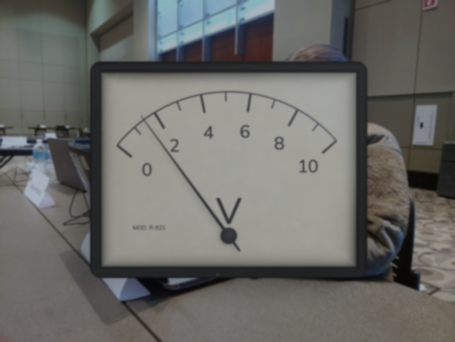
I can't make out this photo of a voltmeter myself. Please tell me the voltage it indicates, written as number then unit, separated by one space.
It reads 1.5 V
